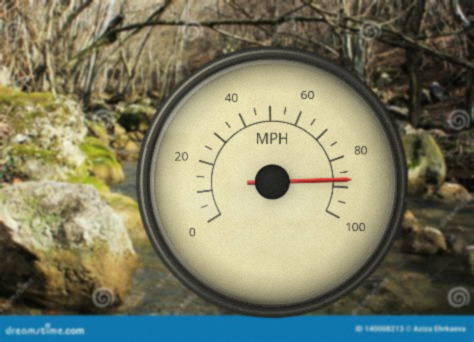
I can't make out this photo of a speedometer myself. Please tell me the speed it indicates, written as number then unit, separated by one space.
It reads 87.5 mph
